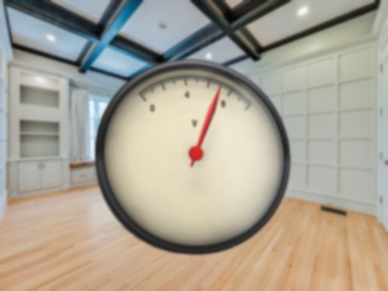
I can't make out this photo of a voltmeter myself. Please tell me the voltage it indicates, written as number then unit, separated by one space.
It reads 7 V
